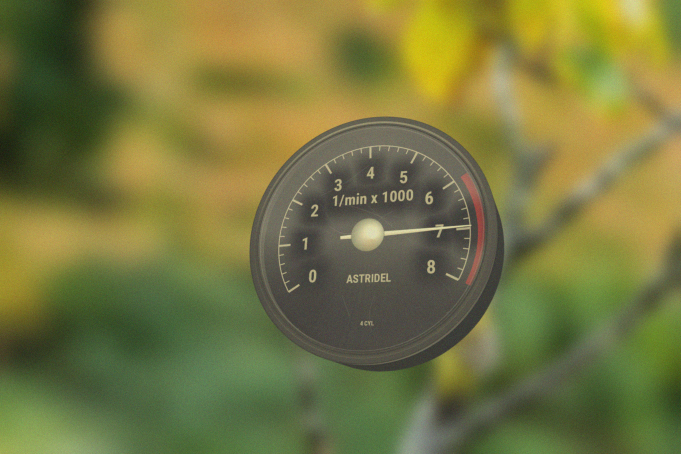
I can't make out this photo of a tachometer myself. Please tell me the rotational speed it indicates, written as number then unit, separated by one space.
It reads 7000 rpm
